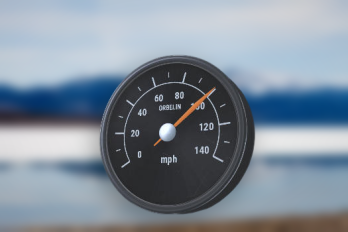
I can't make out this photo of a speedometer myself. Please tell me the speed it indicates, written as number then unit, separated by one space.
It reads 100 mph
